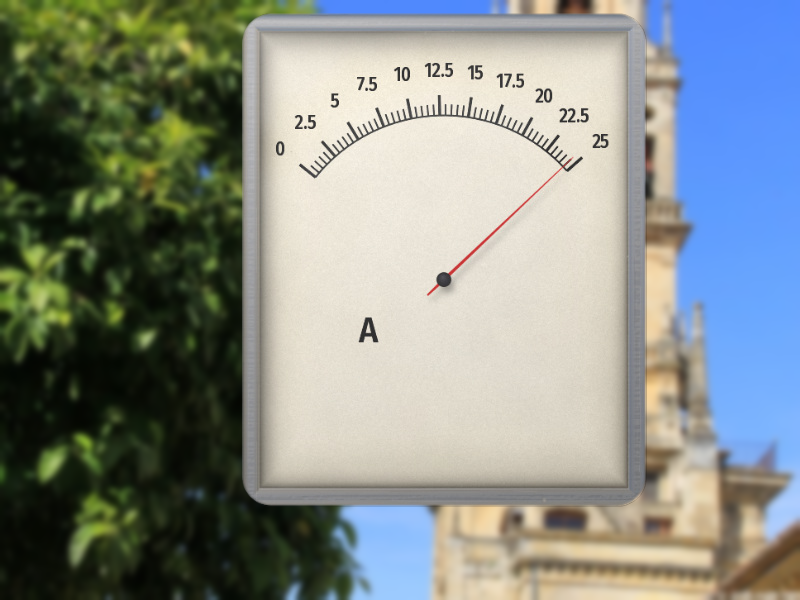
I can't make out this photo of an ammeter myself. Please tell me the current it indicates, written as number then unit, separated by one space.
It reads 24.5 A
